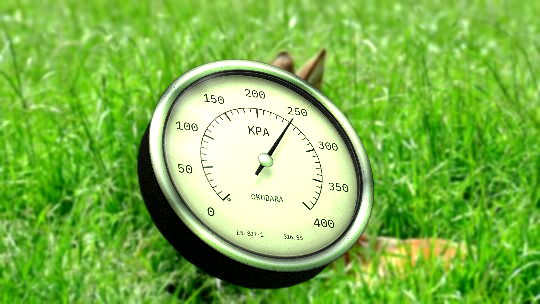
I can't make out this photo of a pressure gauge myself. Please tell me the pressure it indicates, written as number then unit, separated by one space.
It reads 250 kPa
